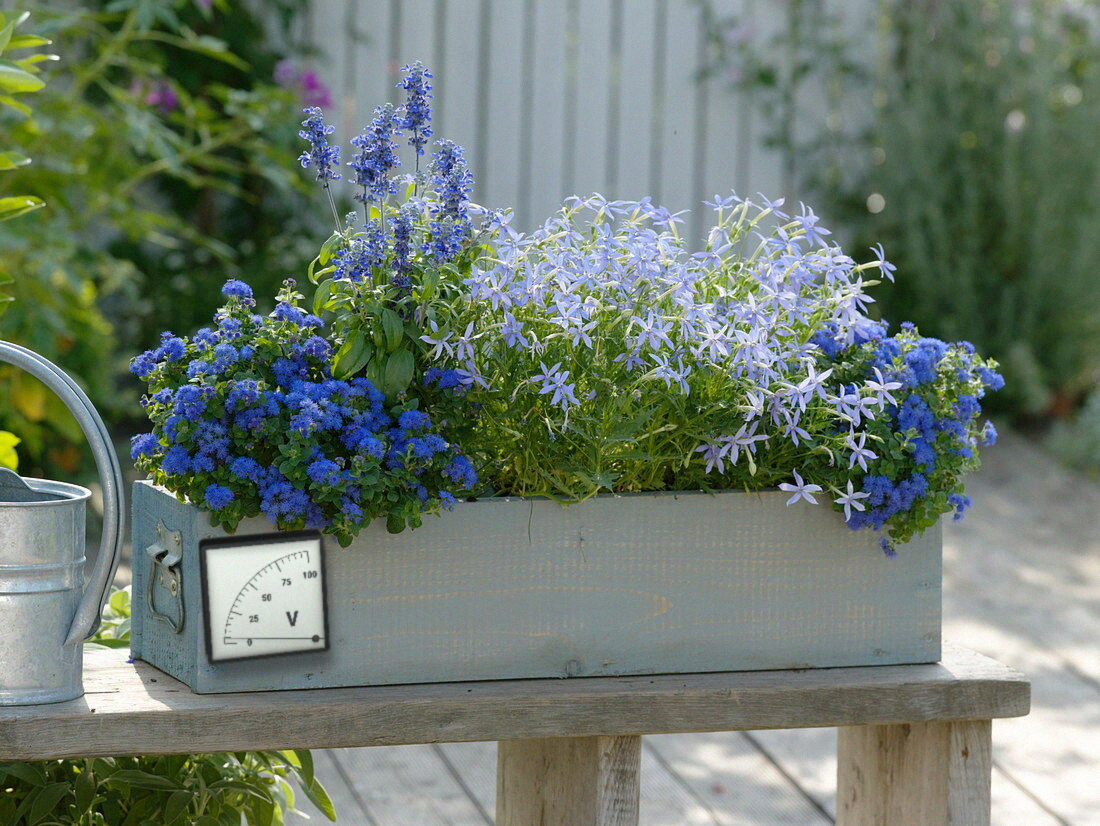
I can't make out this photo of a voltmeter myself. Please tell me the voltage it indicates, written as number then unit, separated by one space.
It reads 5 V
